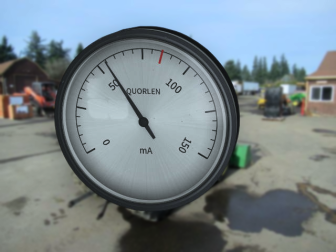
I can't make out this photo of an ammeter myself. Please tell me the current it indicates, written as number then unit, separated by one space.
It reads 55 mA
